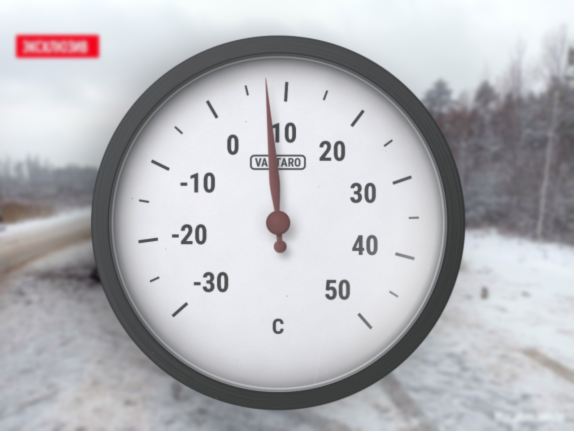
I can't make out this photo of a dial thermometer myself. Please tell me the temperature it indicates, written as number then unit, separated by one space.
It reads 7.5 °C
